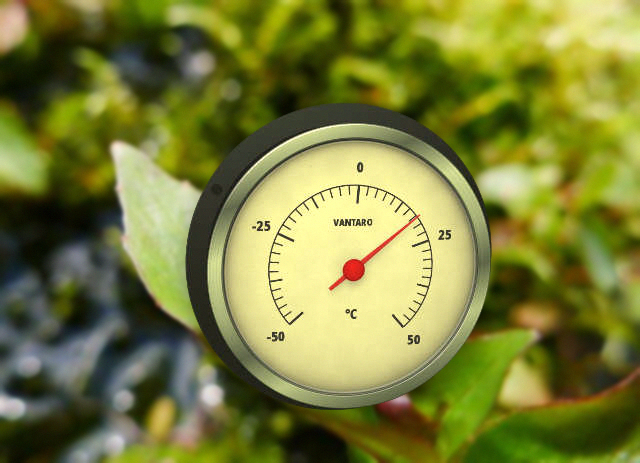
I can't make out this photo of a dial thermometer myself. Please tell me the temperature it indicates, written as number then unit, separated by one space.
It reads 17.5 °C
